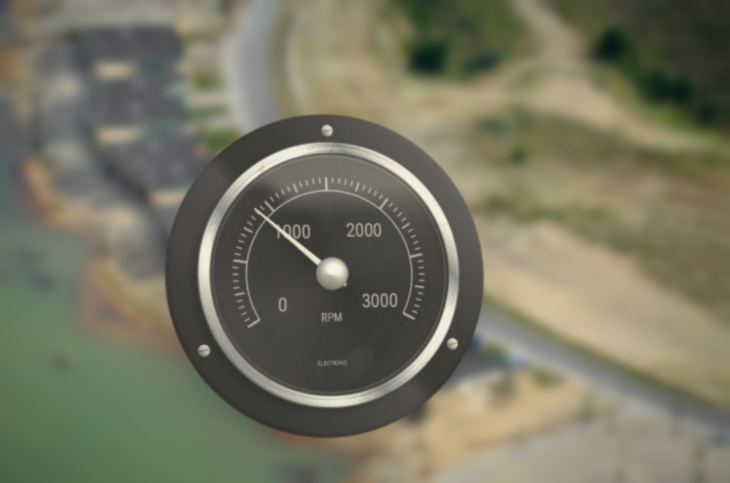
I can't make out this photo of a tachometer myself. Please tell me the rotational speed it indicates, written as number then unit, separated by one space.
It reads 900 rpm
